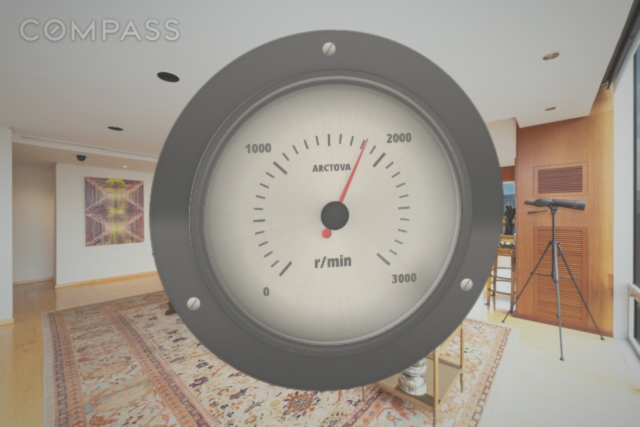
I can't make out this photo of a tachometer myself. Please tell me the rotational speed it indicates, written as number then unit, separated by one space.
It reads 1800 rpm
